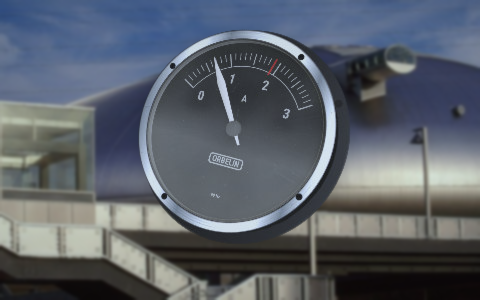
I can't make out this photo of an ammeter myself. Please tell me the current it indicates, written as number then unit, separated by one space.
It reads 0.7 A
